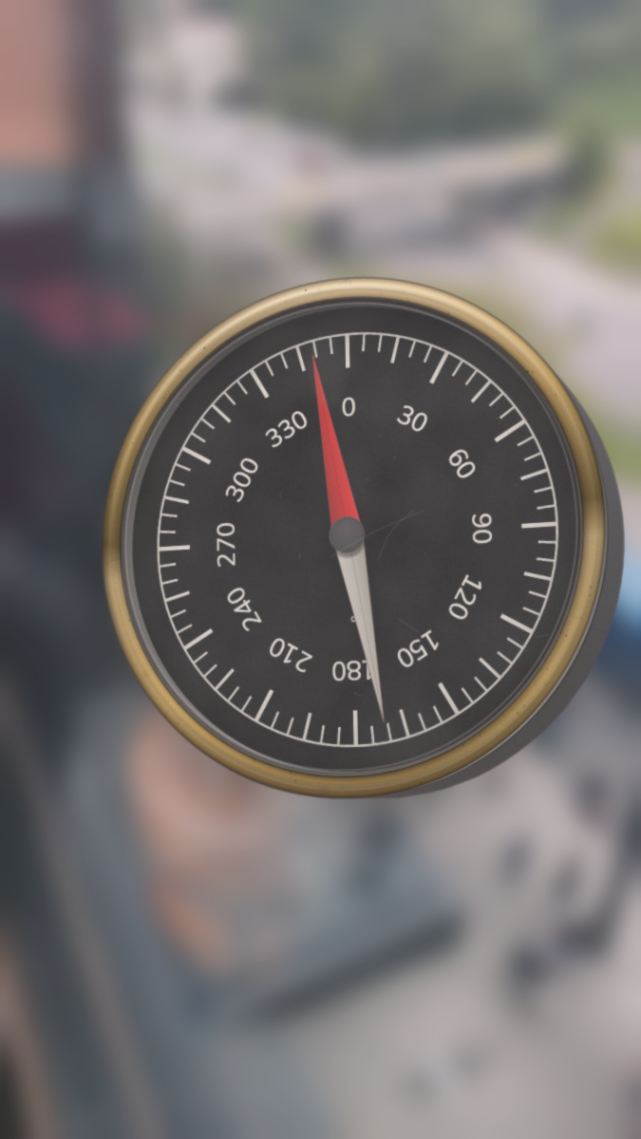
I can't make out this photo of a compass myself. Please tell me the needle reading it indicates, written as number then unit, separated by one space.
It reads 350 °
